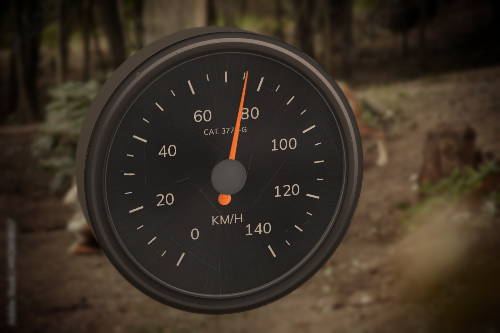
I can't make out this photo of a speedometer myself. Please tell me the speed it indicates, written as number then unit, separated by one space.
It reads 75 km/h
